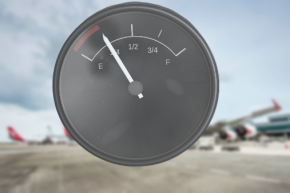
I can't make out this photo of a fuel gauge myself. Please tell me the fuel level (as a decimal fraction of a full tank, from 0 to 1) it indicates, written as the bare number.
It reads 0.25
